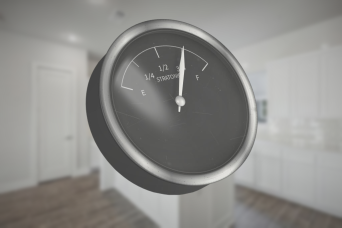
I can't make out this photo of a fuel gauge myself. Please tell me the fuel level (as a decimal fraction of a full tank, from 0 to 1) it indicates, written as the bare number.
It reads 0.75
